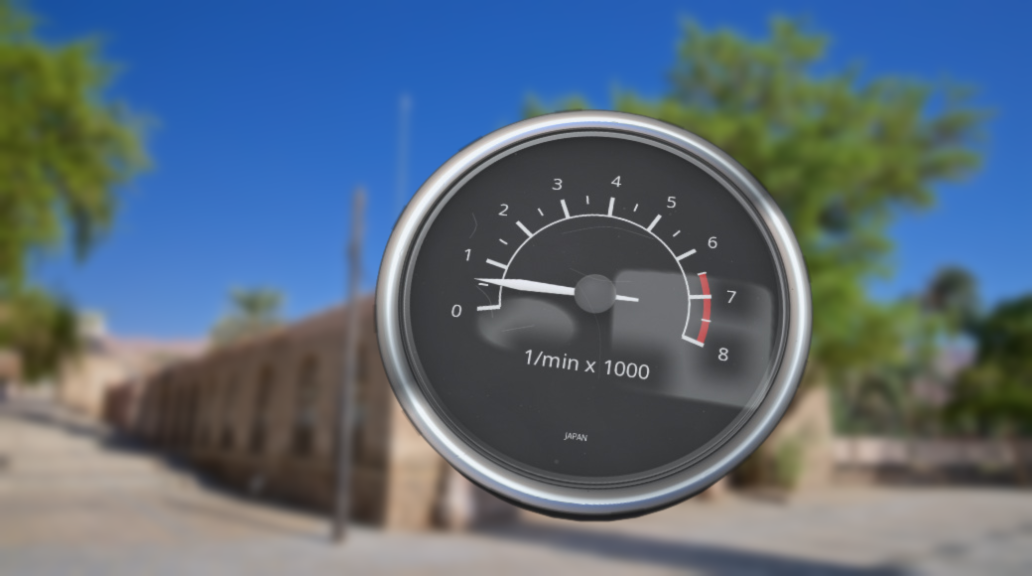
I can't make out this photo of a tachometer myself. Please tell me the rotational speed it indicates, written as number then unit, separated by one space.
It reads 500 rpm
